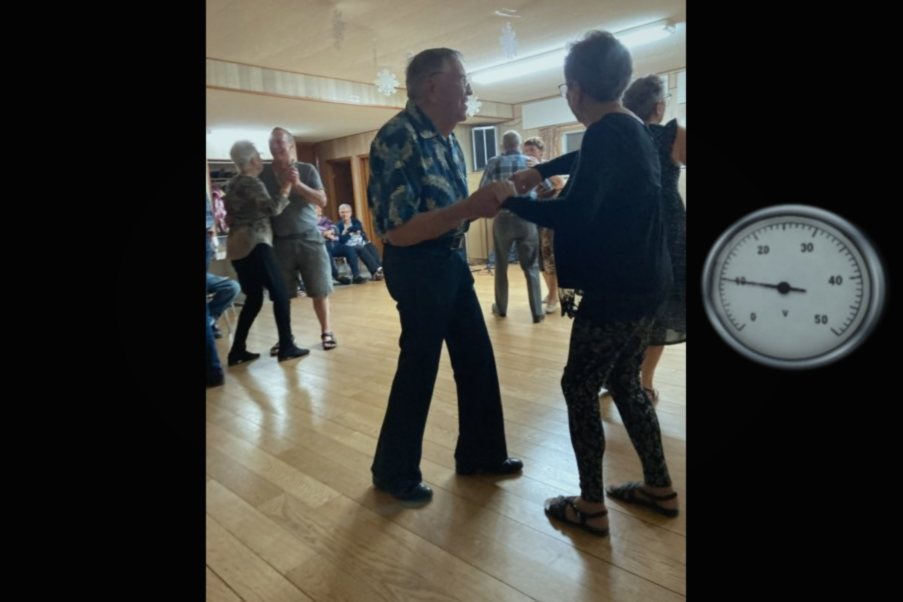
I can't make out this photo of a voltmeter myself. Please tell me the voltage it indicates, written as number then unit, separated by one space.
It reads 10 V
